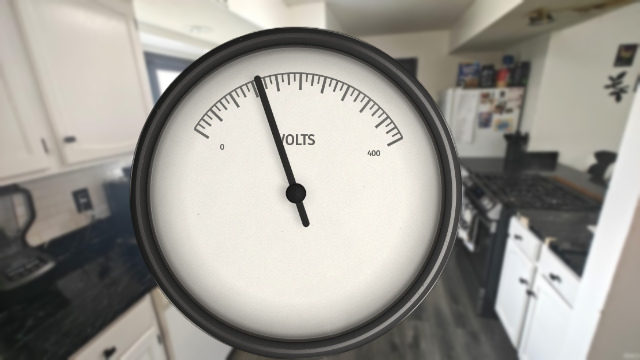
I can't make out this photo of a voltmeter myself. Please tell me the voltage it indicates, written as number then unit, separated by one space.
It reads 130 V
